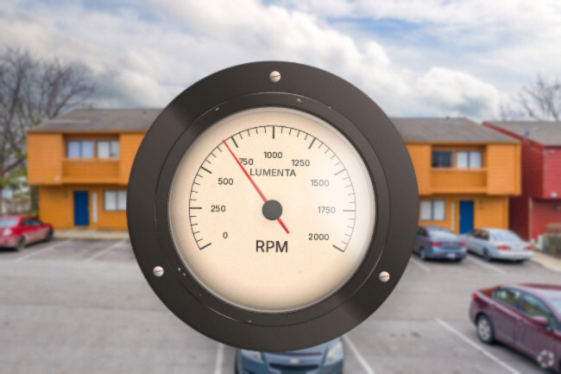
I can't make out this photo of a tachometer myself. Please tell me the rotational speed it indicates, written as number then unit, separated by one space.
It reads 700 rpm
